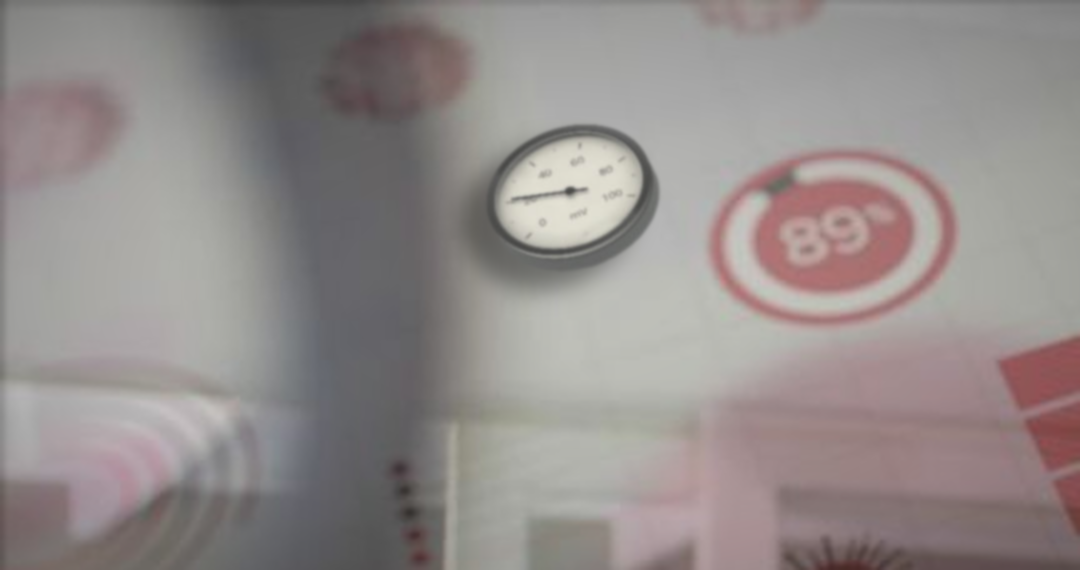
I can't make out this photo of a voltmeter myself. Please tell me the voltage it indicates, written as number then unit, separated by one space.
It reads 20 mV
